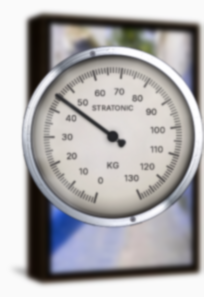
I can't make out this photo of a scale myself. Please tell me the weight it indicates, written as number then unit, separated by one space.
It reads 45 kg
